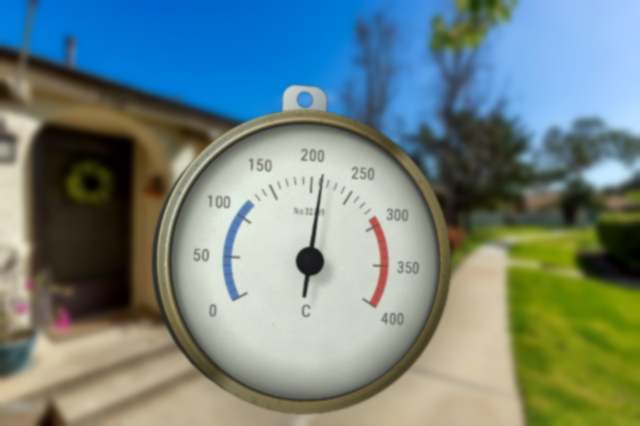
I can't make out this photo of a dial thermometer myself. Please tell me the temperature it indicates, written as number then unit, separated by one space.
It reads 210 °C
